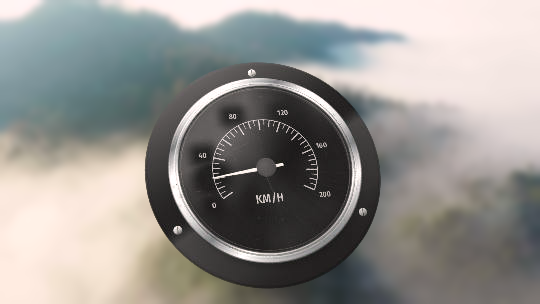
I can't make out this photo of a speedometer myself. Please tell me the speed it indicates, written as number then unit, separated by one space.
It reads 20 km/h
